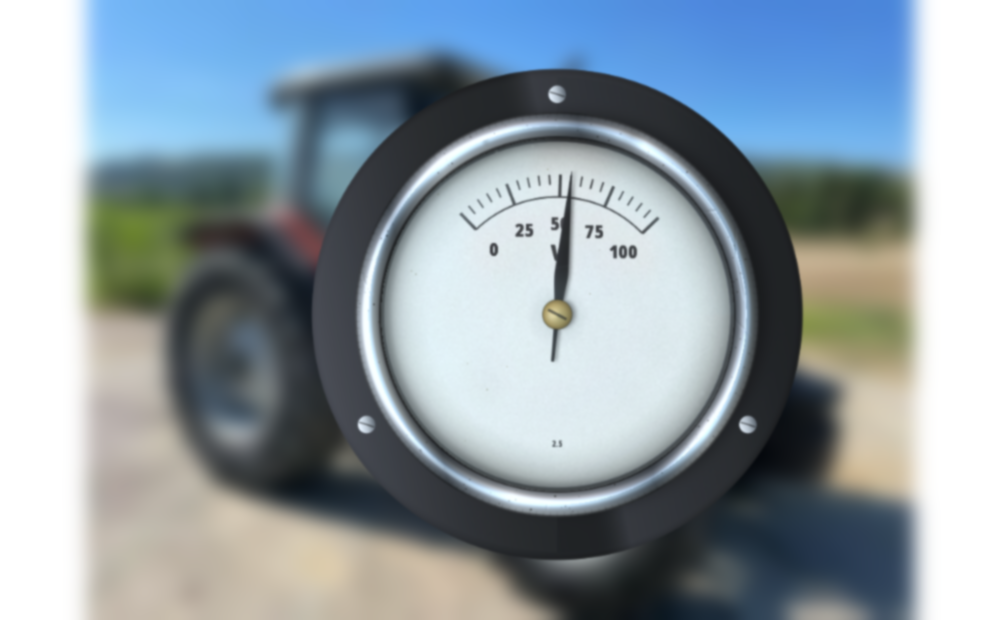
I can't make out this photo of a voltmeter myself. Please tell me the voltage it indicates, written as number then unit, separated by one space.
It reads 55 V
